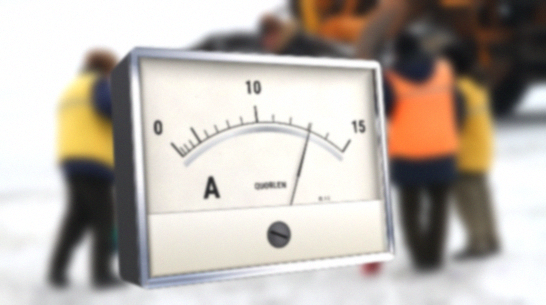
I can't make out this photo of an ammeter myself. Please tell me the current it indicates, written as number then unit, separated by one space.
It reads 13 A
